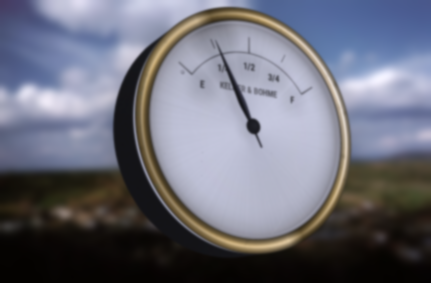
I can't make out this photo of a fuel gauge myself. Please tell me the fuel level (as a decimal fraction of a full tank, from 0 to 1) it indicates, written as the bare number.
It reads 0.25
